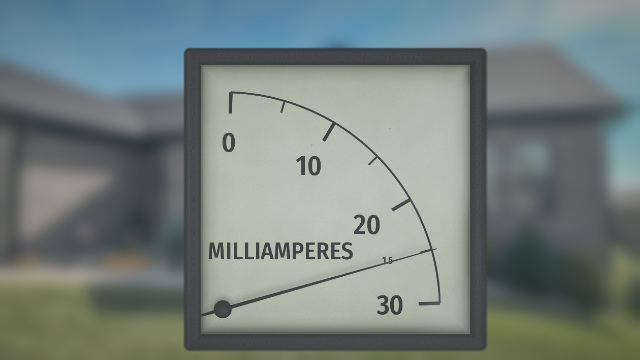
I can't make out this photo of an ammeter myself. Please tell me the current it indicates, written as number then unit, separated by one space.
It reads 25 mA
